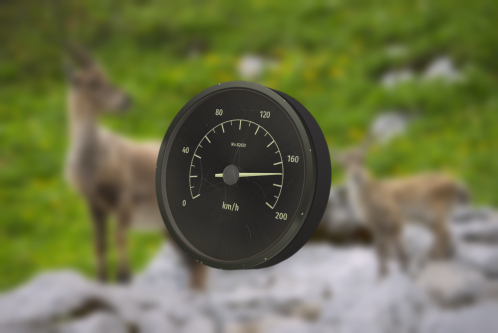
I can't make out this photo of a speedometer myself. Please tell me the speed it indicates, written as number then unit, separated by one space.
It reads 170 km/h
